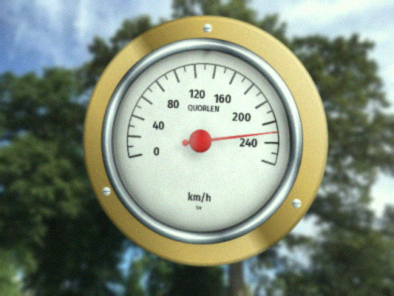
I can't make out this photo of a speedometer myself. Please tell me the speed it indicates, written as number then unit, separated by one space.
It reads 230 km/h
